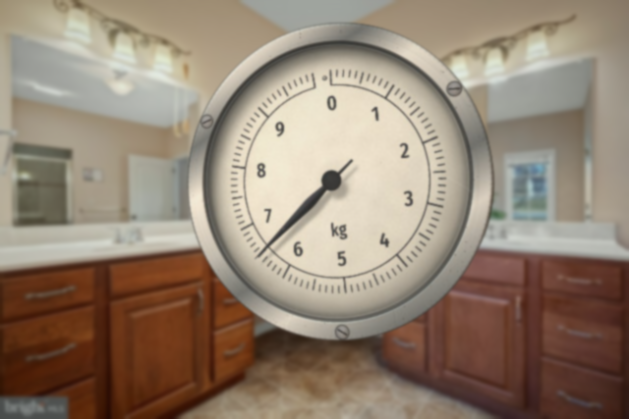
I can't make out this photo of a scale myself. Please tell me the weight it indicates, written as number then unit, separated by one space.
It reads 6.5 kg
